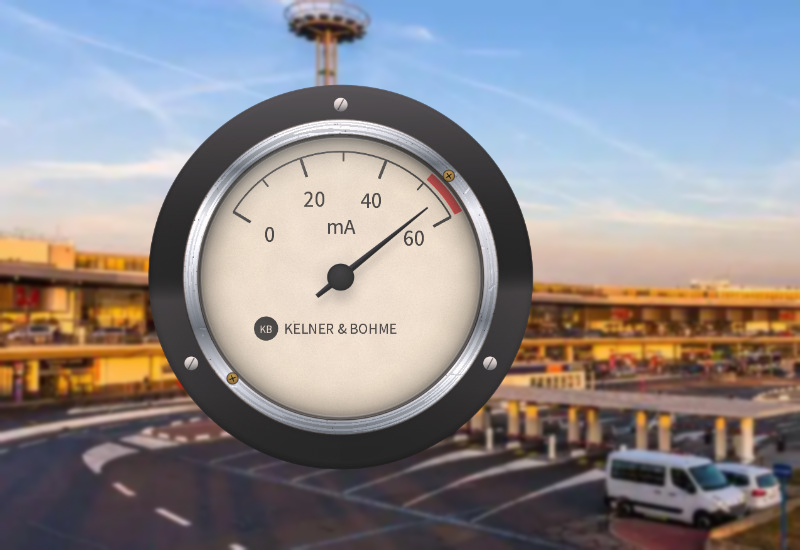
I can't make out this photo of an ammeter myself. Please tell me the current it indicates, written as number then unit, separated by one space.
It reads 55 mA
